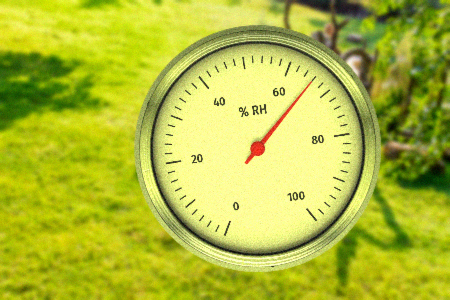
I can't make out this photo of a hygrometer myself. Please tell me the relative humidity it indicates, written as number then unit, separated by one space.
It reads 66 %
